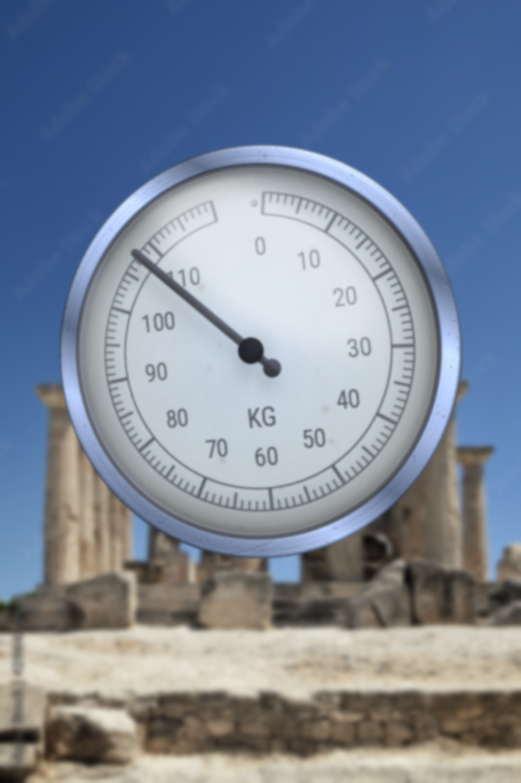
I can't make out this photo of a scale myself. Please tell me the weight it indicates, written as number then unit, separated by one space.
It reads 108 kg
